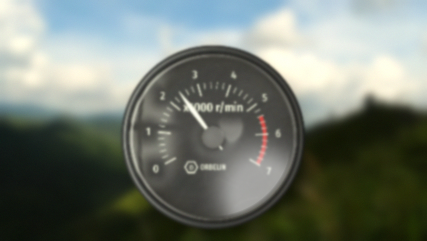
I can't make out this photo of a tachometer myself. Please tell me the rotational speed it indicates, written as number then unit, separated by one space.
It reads 2400 rpm
